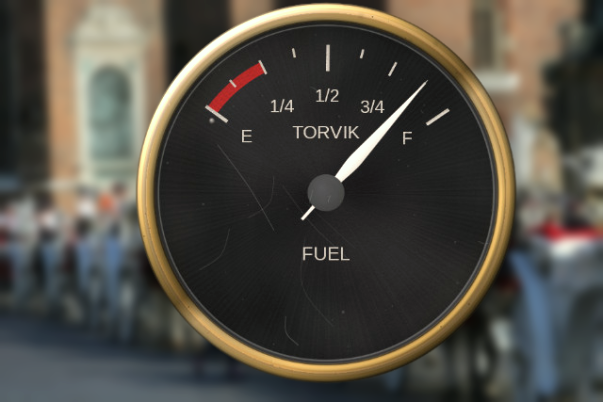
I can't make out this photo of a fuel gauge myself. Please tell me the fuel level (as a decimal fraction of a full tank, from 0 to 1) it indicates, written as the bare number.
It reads 0.875
